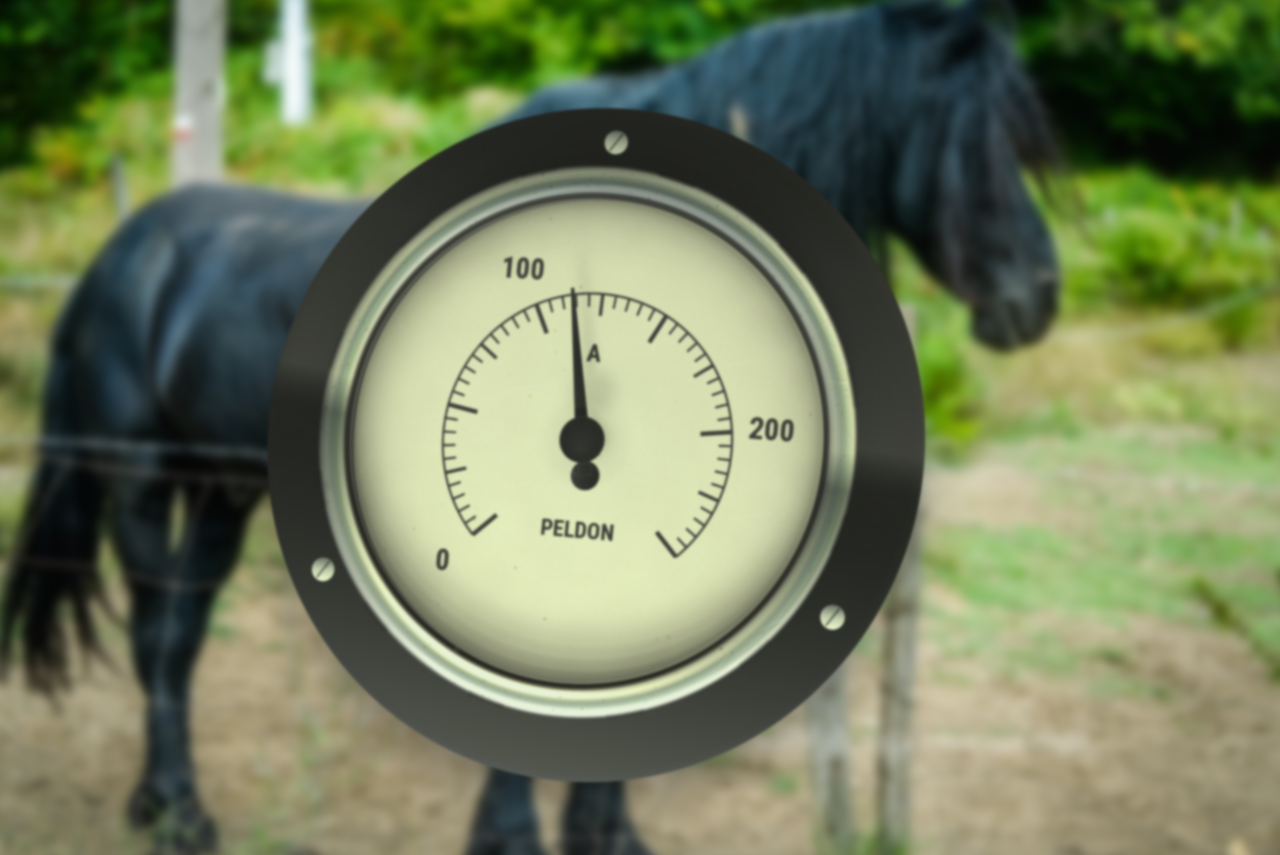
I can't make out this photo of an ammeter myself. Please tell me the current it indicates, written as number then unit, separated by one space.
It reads 115 A
